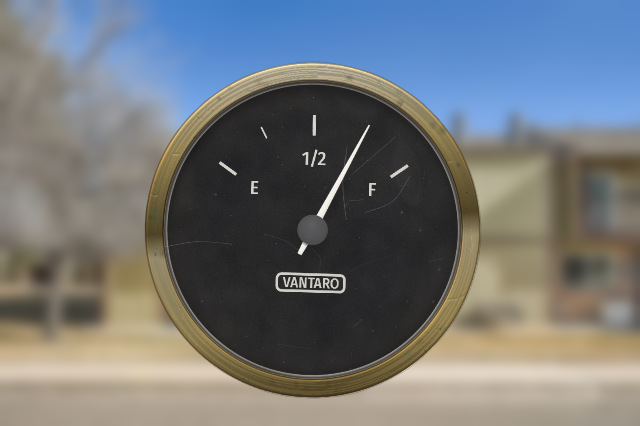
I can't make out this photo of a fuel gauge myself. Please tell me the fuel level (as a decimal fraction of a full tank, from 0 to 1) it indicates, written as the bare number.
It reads 0.75
